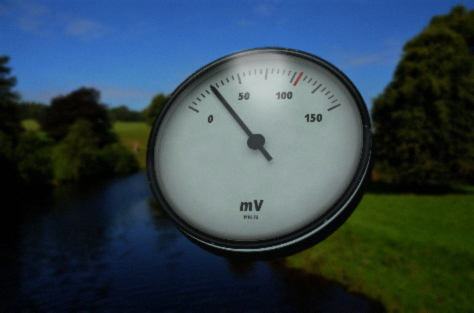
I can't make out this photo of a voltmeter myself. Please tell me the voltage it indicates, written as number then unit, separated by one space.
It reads 25 mV
